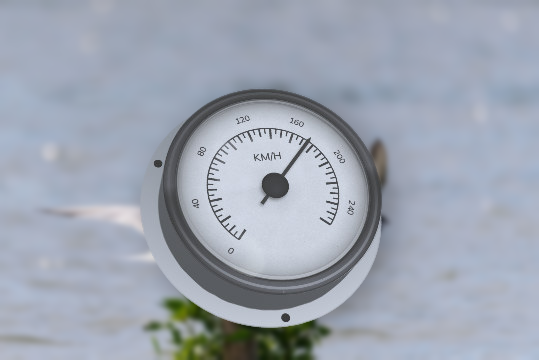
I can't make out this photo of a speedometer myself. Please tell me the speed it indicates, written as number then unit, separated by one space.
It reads 175 km/h
